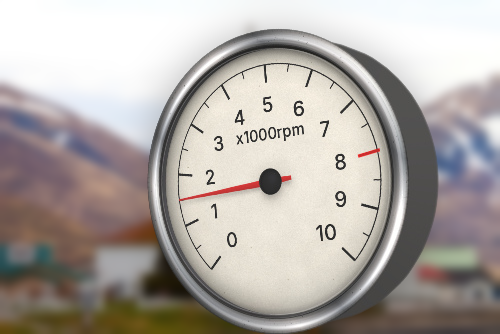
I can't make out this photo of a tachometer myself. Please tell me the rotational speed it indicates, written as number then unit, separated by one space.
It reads 1500 rpm
